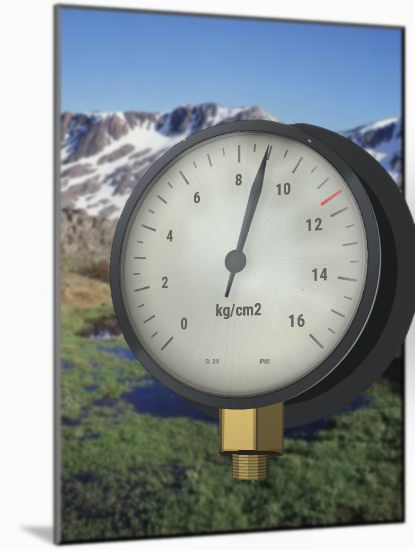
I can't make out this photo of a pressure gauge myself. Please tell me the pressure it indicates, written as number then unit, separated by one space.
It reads 9 kg/cm²
